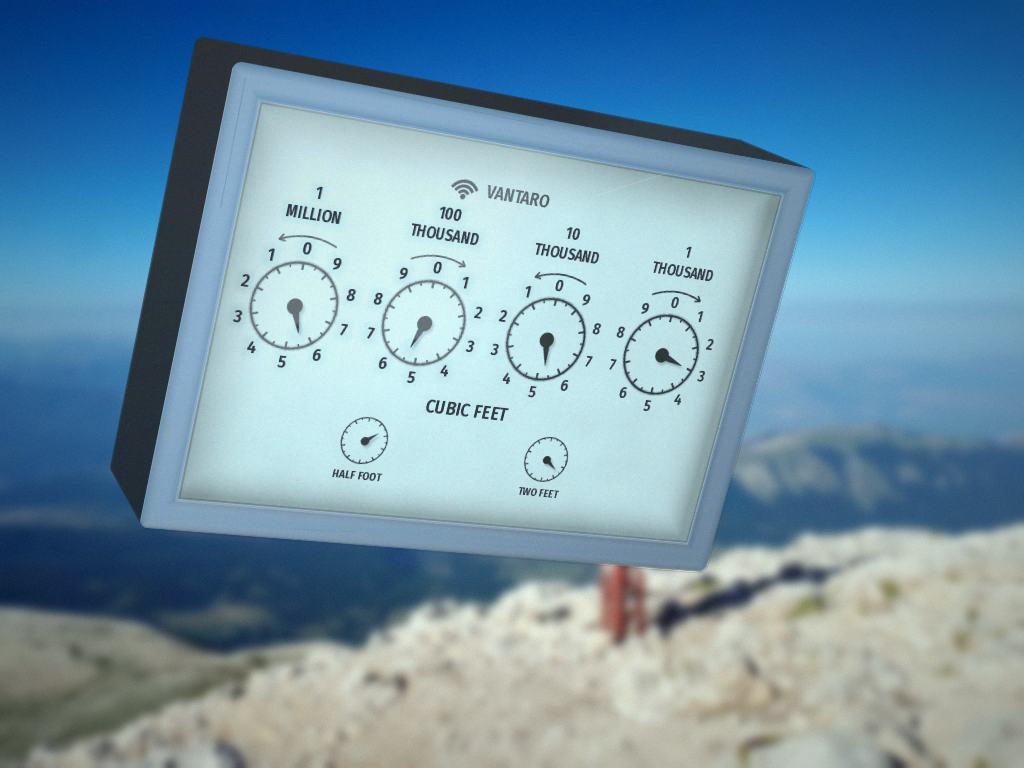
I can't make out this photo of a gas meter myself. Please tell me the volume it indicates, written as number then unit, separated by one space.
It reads 555300 ft³
